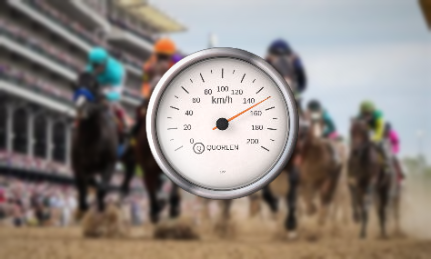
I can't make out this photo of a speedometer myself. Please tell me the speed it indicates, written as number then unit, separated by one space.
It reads 150 km/h
